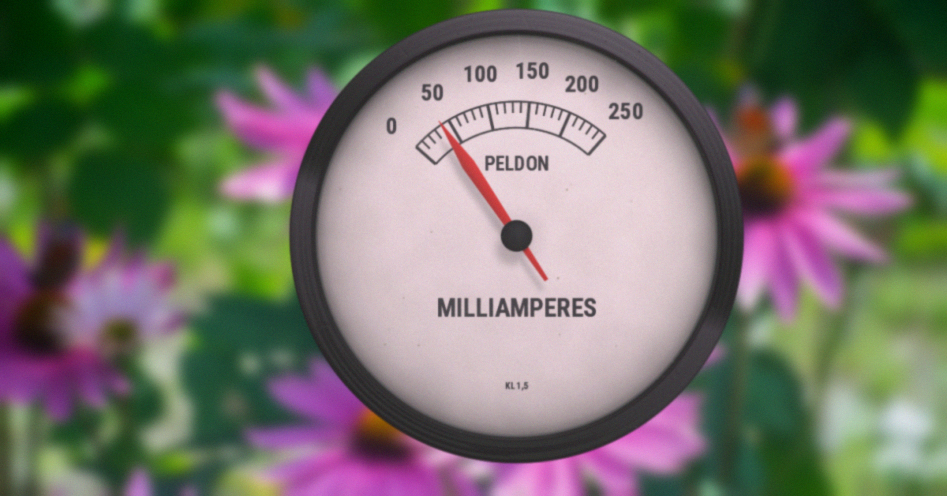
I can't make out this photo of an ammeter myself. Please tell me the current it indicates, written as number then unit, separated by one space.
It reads 40 mA
